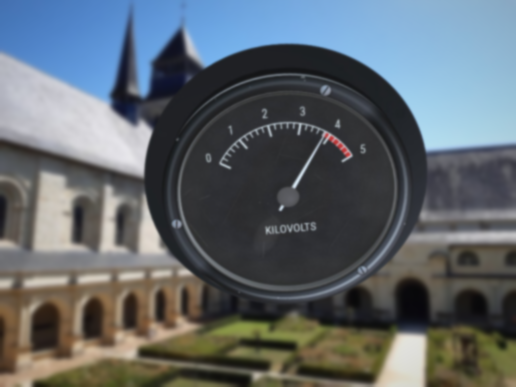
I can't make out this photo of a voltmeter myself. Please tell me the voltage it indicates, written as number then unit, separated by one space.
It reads 3.8 kV
